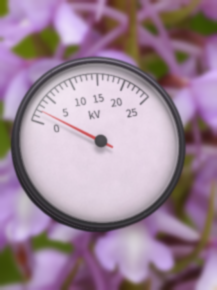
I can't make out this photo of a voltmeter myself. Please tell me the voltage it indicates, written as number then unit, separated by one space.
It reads 2 kV
